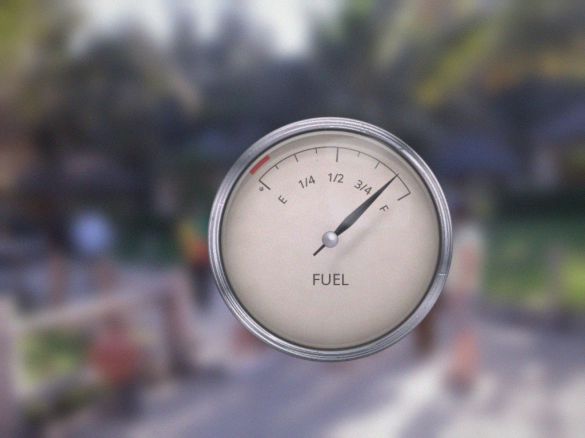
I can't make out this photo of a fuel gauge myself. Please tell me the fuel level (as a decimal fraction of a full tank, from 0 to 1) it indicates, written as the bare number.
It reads 0.875
